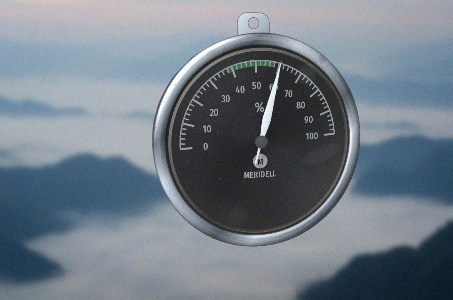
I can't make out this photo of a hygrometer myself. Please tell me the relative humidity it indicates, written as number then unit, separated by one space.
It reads 60 %
